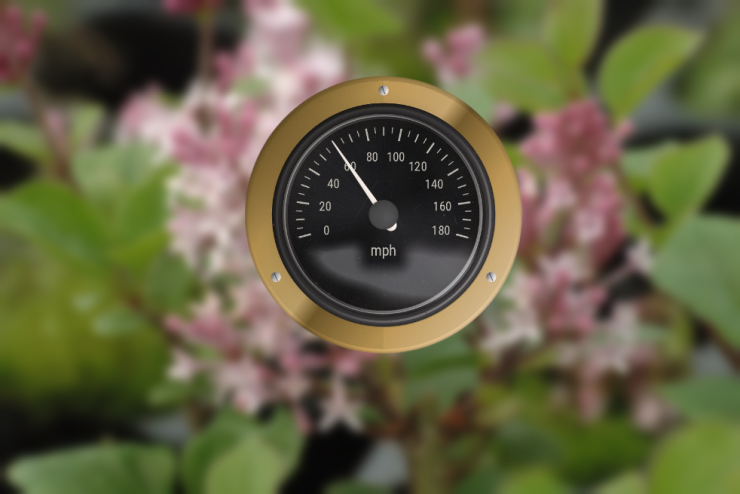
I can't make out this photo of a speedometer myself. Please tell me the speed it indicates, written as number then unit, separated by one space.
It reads 60 mph
